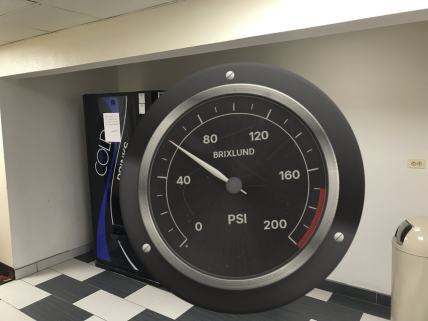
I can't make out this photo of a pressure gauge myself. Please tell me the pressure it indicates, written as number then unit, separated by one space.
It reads 60 psi
